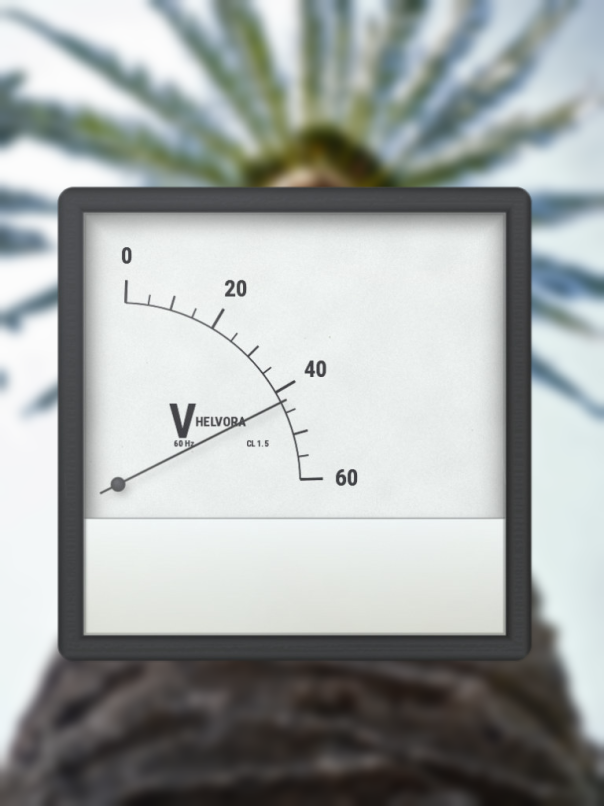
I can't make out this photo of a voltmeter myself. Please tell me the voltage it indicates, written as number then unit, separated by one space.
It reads 42.5 V
